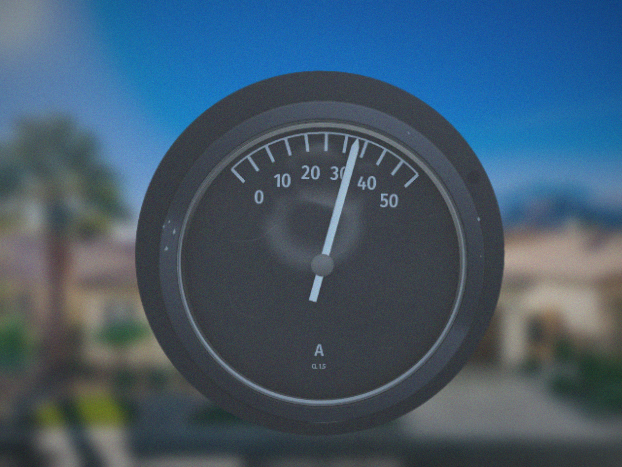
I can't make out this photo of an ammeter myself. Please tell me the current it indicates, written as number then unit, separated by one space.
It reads 32.5 A
